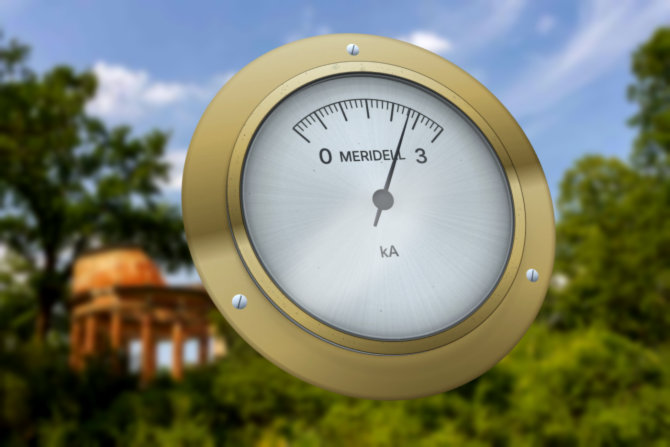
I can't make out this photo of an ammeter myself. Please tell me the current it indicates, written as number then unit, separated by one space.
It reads 2.3 kA
